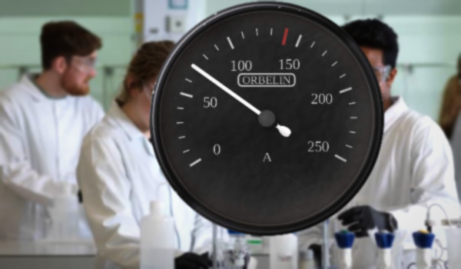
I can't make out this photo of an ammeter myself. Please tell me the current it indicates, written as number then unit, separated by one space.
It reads 70 A
